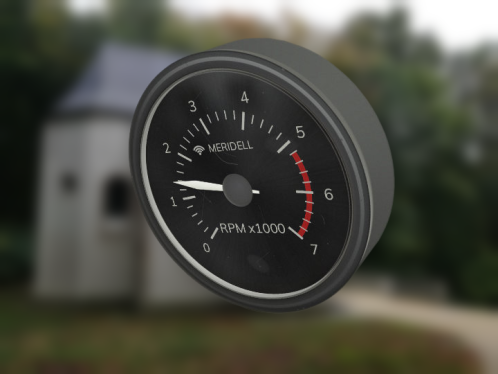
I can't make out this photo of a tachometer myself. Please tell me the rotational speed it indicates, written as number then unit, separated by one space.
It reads 1400 rpm
